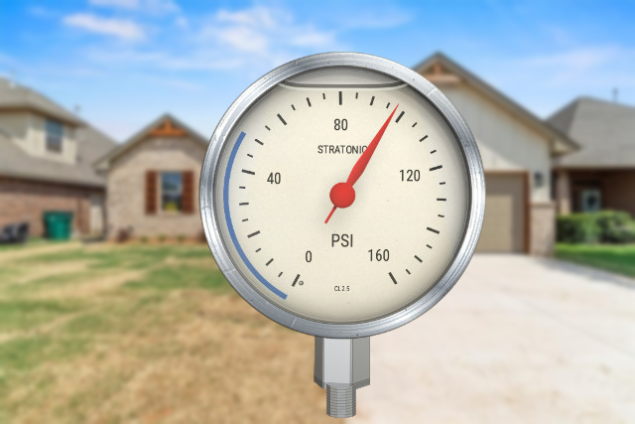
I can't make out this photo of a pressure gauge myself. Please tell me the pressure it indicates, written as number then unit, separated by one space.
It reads 97.5 psi
